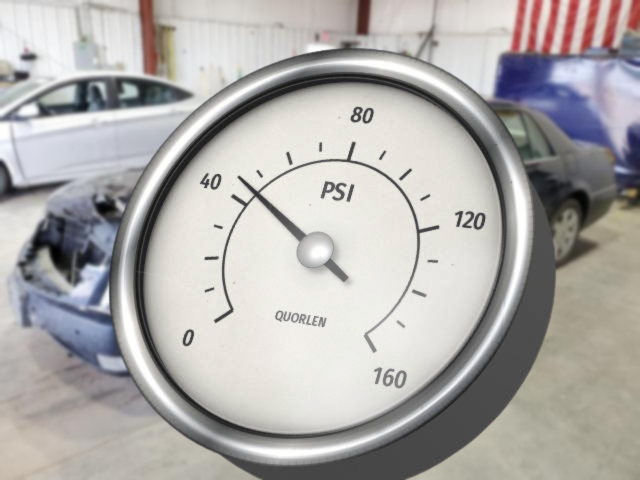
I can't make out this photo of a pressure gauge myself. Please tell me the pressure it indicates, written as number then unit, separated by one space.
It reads 45 psi
